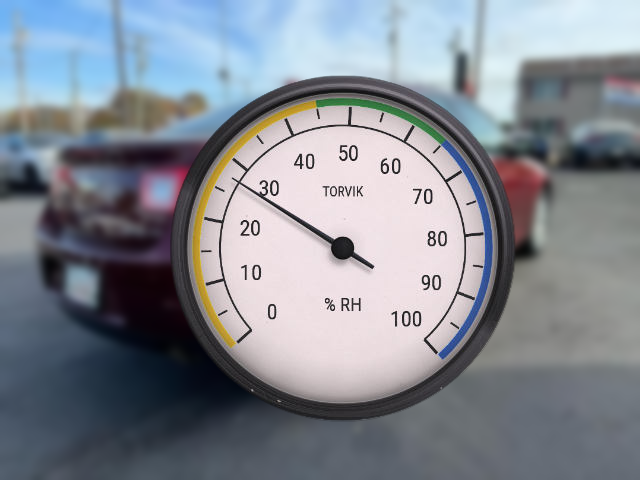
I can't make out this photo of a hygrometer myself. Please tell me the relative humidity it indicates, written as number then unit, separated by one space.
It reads 27.5 %
